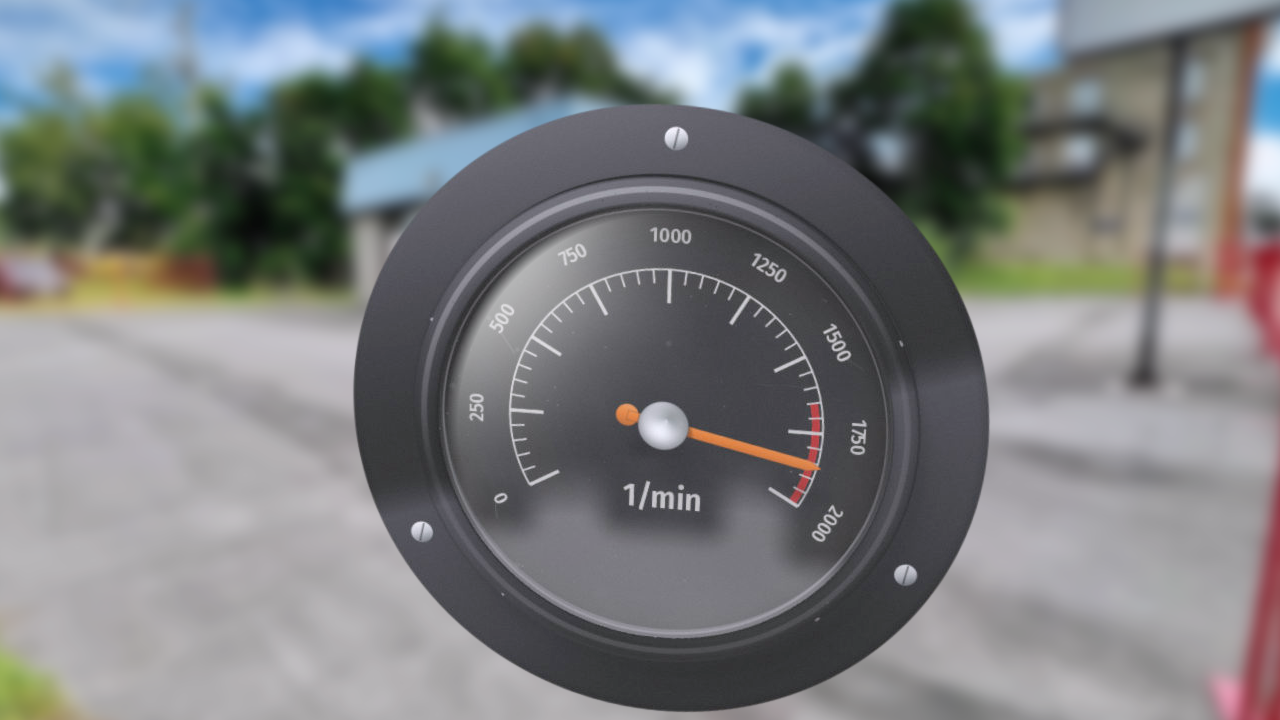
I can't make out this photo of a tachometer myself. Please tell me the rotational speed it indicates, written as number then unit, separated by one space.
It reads 1850 rpm
